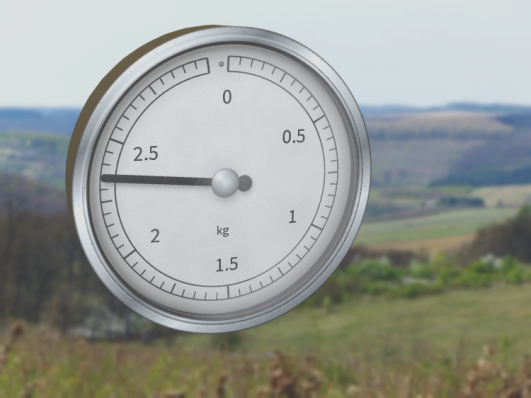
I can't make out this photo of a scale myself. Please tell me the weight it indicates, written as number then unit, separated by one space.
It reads 2.35 kg
